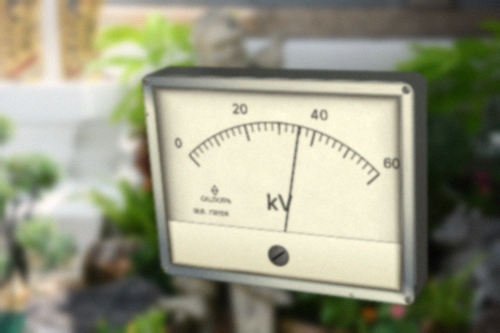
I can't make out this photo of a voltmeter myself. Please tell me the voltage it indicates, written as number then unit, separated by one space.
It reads 36 kV
